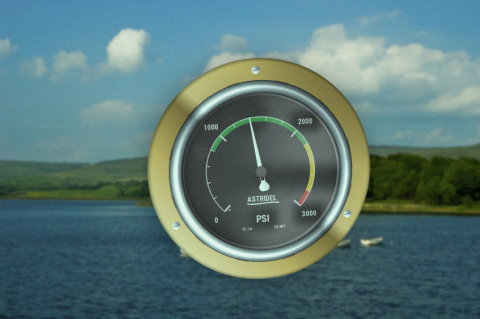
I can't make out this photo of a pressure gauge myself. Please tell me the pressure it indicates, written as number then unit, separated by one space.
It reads 1400 psi
